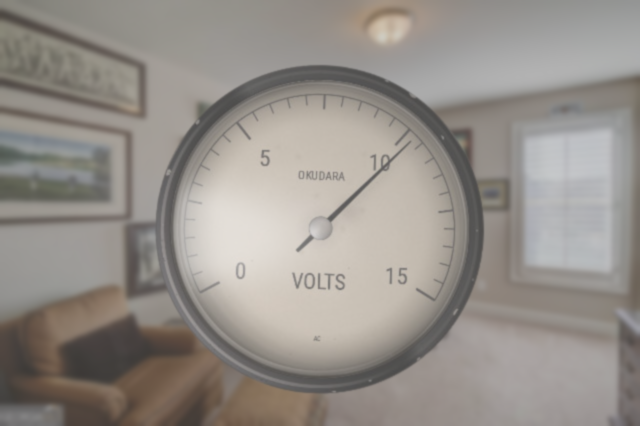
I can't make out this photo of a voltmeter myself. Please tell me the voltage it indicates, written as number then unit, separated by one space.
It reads 10.25 V
